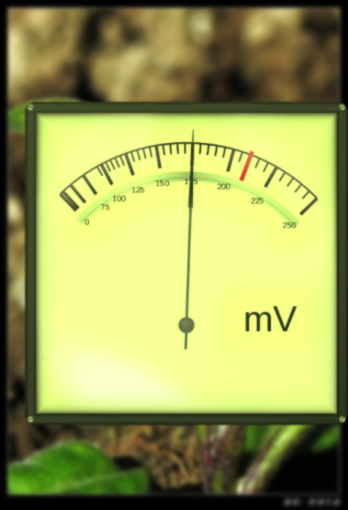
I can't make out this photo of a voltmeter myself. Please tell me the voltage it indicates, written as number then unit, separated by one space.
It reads 175 mV
